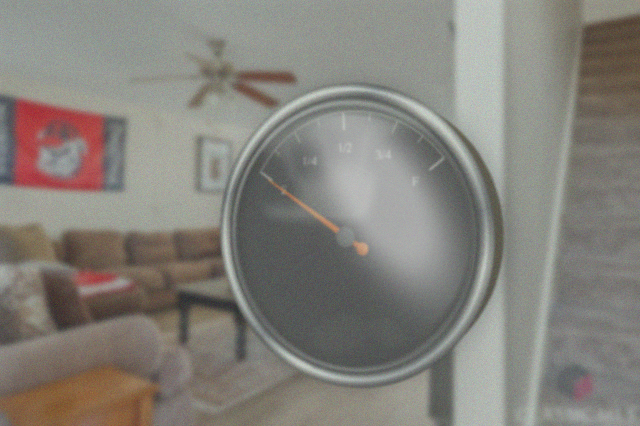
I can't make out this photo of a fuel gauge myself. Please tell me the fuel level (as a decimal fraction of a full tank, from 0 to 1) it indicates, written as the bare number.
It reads 0
